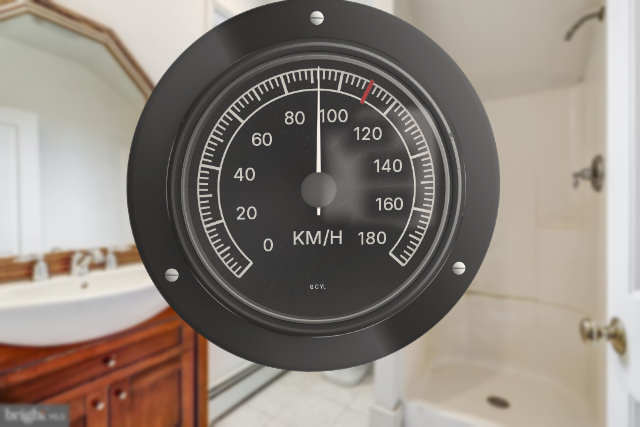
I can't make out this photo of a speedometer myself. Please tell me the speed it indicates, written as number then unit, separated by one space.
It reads 92 km/h
